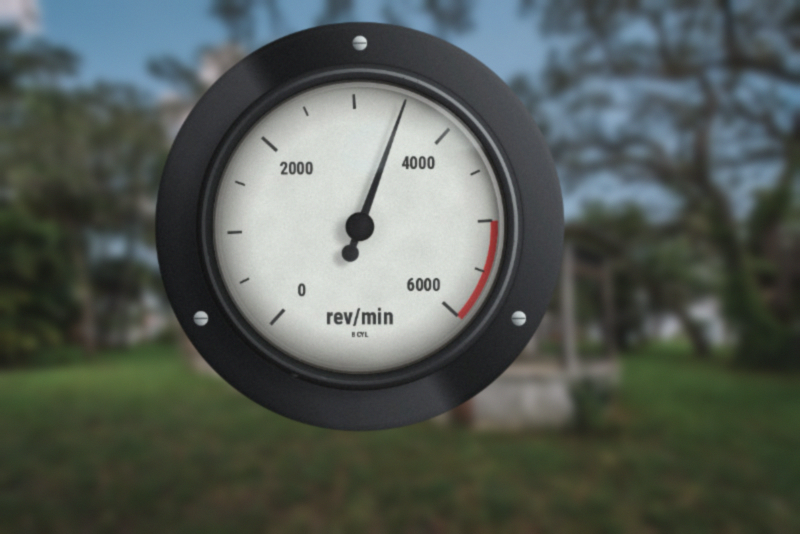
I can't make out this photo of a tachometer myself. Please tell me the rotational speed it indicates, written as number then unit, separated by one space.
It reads 3500 rpm
